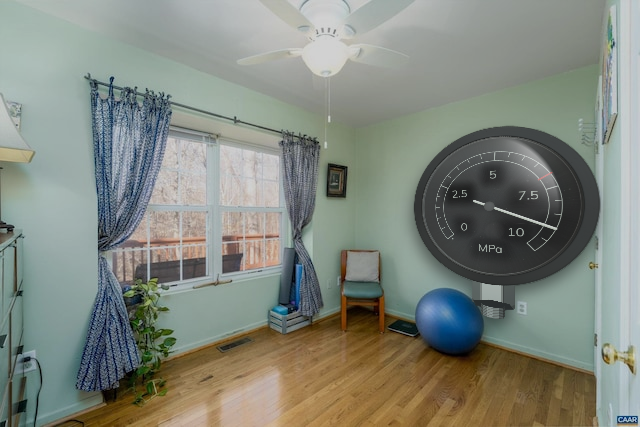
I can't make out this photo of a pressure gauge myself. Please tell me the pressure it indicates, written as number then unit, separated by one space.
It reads 9 MPa
